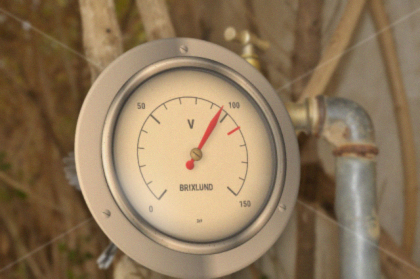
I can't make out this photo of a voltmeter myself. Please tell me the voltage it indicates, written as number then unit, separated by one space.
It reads 95 V
